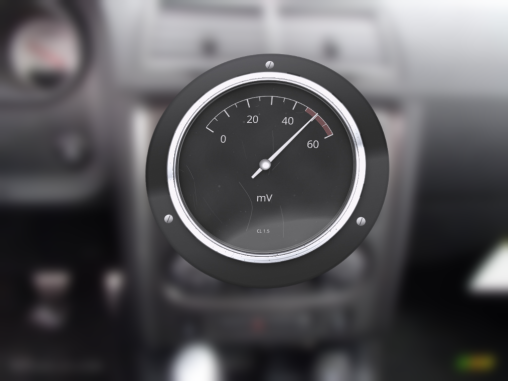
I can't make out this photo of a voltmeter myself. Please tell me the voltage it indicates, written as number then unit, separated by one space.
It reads 50 mV
